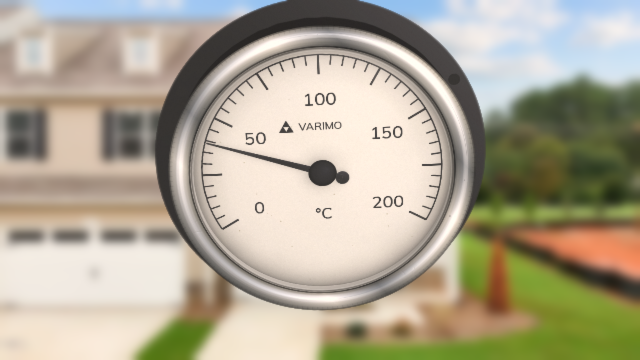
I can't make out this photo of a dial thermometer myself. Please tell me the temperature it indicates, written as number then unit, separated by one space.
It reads 40 °C
